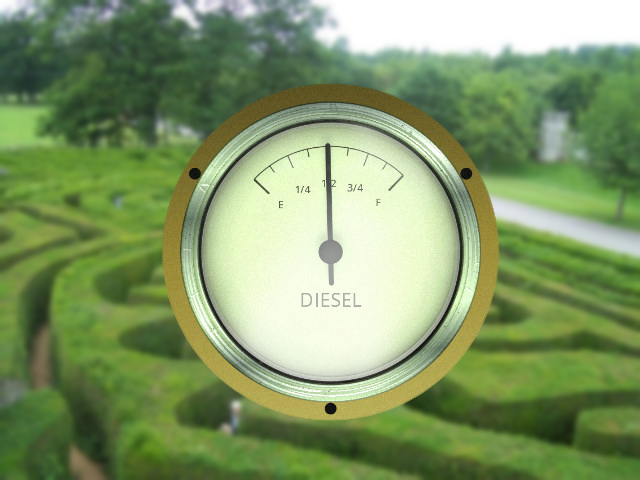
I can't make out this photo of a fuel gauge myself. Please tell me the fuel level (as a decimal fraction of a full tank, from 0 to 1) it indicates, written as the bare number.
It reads 0.5
